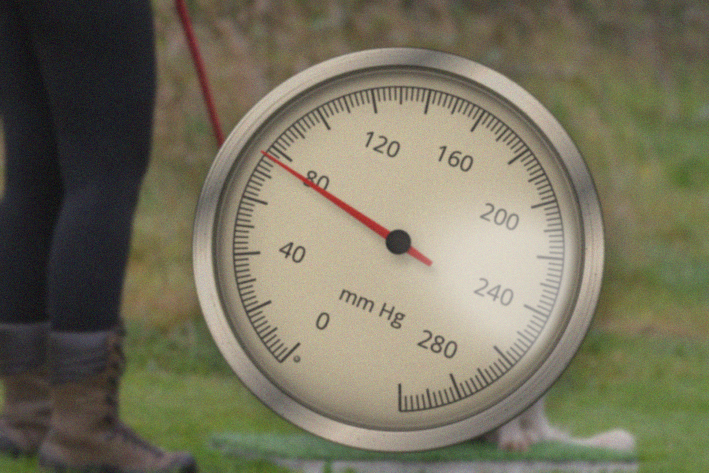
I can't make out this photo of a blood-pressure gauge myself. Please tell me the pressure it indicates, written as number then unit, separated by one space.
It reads 76 mmHg
